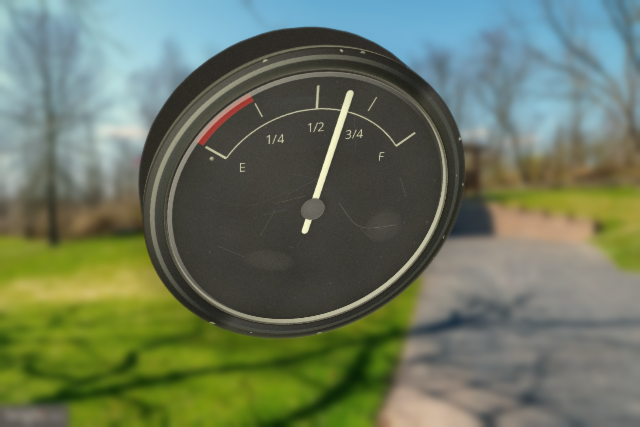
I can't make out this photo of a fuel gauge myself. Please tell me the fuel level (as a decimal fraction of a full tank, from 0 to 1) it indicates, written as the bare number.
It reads 0.625
